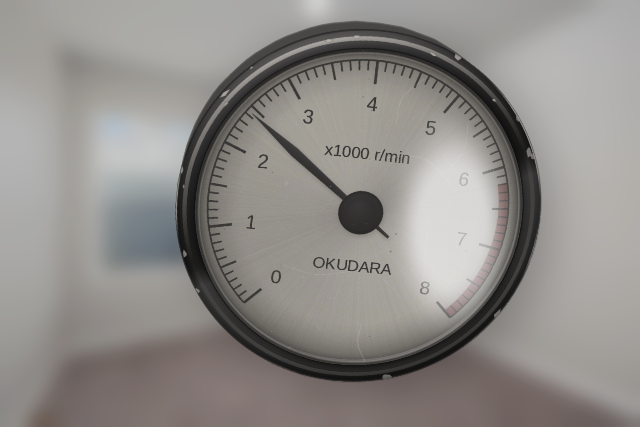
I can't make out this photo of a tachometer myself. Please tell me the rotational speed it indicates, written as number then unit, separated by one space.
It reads 2450 rpm
